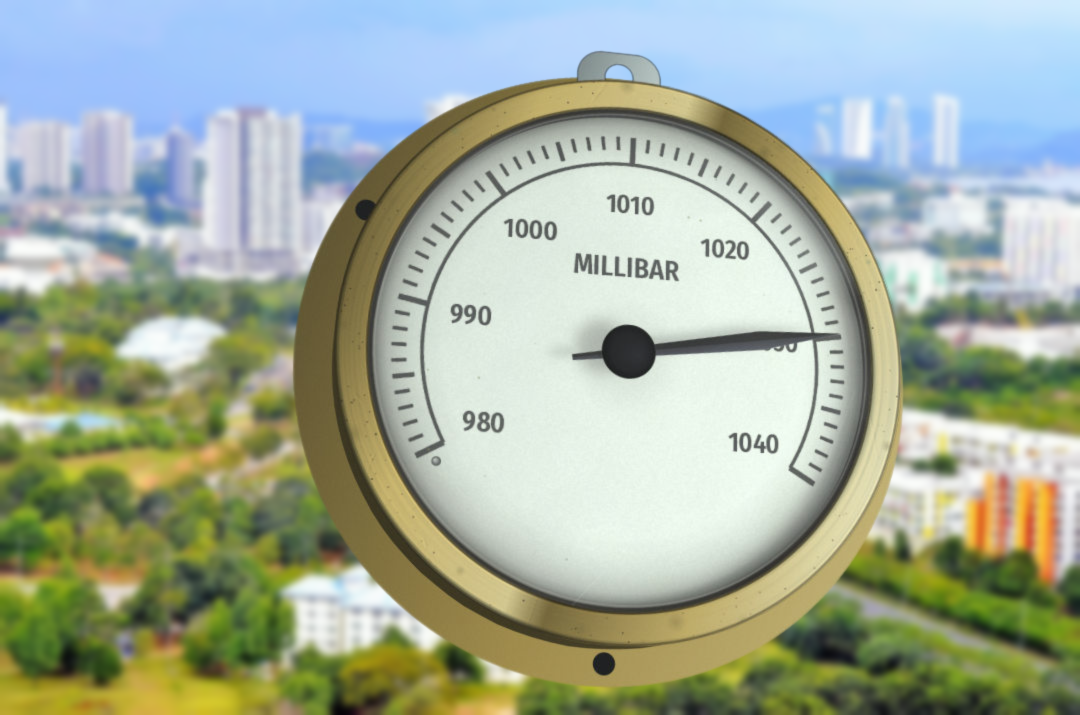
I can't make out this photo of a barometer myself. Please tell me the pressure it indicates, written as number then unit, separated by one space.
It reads 1030 mbar
